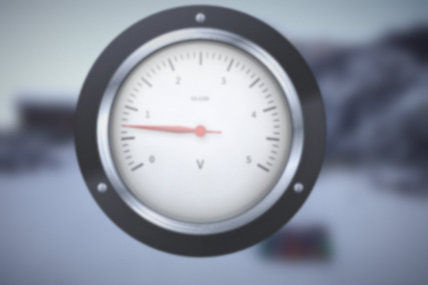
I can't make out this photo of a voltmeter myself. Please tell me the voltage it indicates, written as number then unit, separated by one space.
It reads 0.7 V
